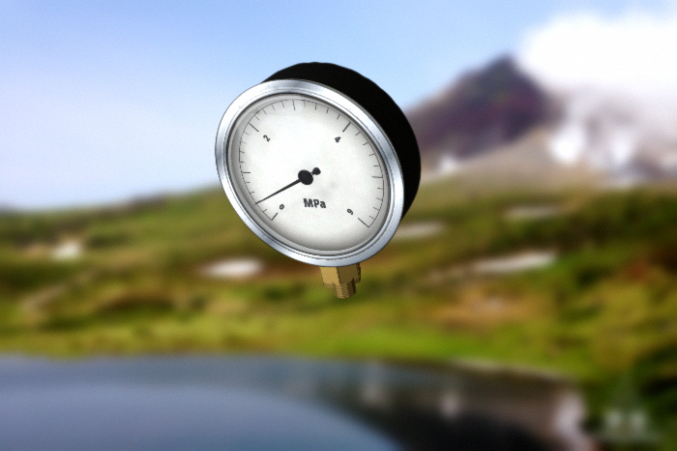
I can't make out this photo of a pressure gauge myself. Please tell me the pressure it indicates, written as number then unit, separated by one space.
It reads 0.4 MPa
